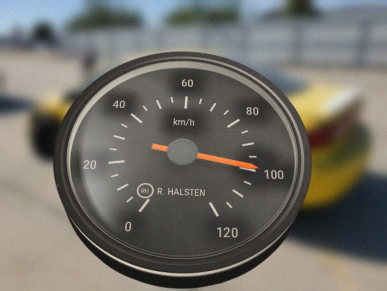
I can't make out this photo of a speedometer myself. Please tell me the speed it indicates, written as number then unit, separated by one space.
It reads 100 km/h
